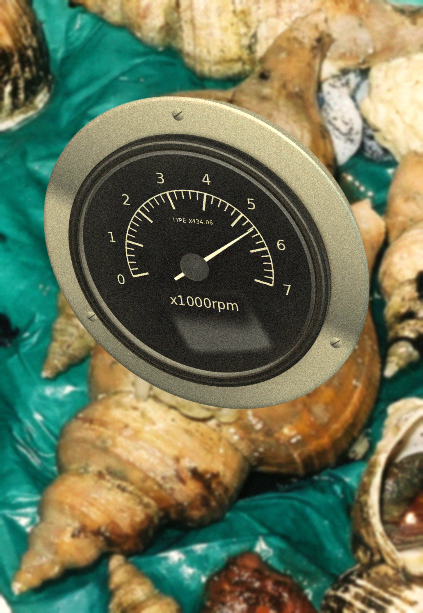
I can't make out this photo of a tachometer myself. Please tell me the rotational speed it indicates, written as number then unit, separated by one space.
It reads 5400 rpm
